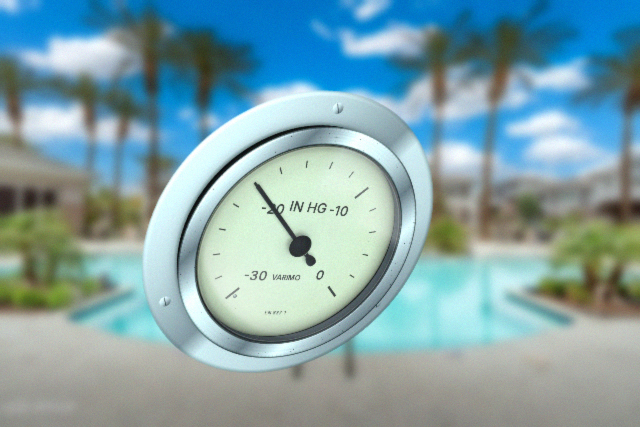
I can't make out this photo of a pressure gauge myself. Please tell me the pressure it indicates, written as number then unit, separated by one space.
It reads -20 inHg
